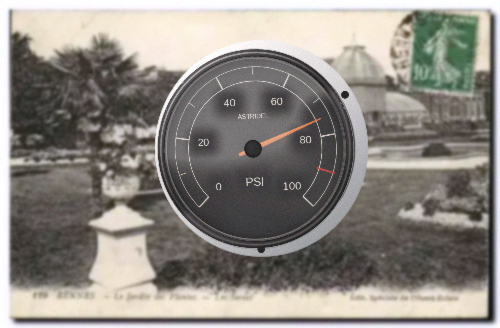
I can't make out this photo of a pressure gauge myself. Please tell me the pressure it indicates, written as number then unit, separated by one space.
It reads 75 psi
